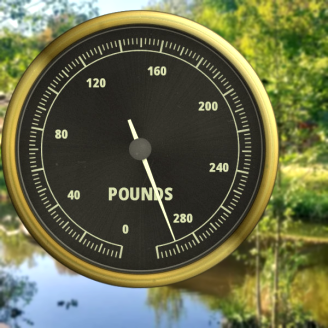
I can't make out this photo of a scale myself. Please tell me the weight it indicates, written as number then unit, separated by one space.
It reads 290 lb
